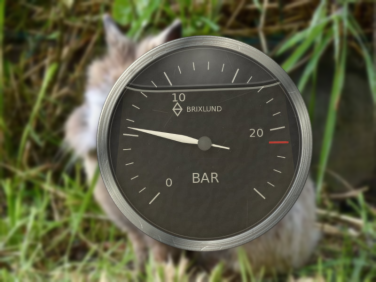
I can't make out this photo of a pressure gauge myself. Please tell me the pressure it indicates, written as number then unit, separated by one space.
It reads 5.5 bar
